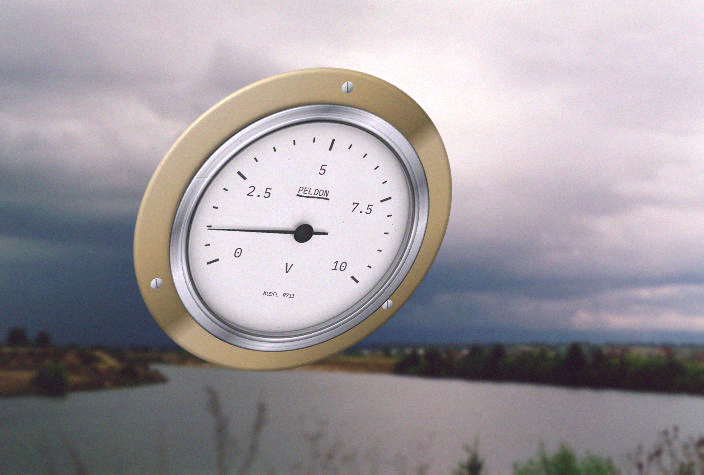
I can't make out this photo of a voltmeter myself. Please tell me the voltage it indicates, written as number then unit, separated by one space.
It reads 1 V
